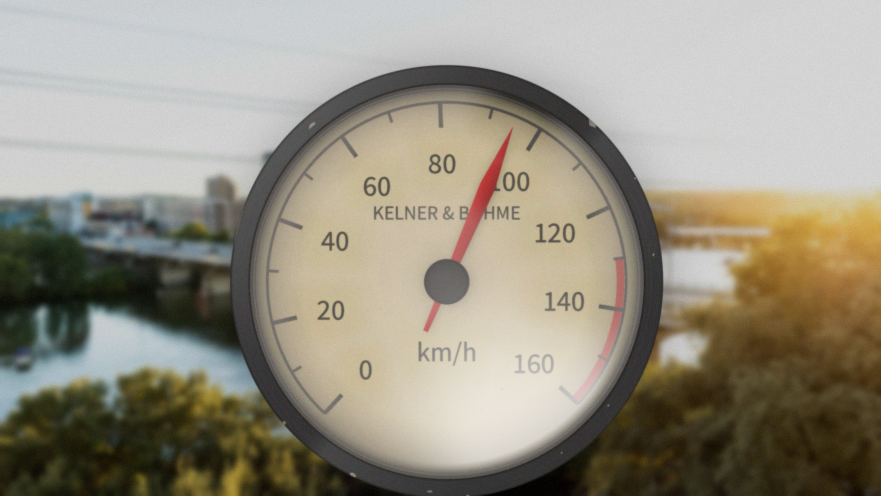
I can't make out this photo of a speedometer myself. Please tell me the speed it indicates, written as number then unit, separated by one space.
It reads 95 km/h
